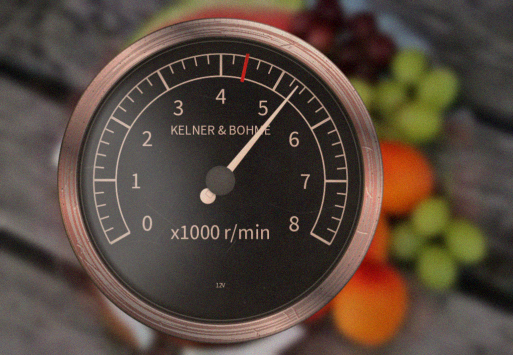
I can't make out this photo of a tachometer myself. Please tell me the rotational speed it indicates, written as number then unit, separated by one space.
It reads 5300 rpm
